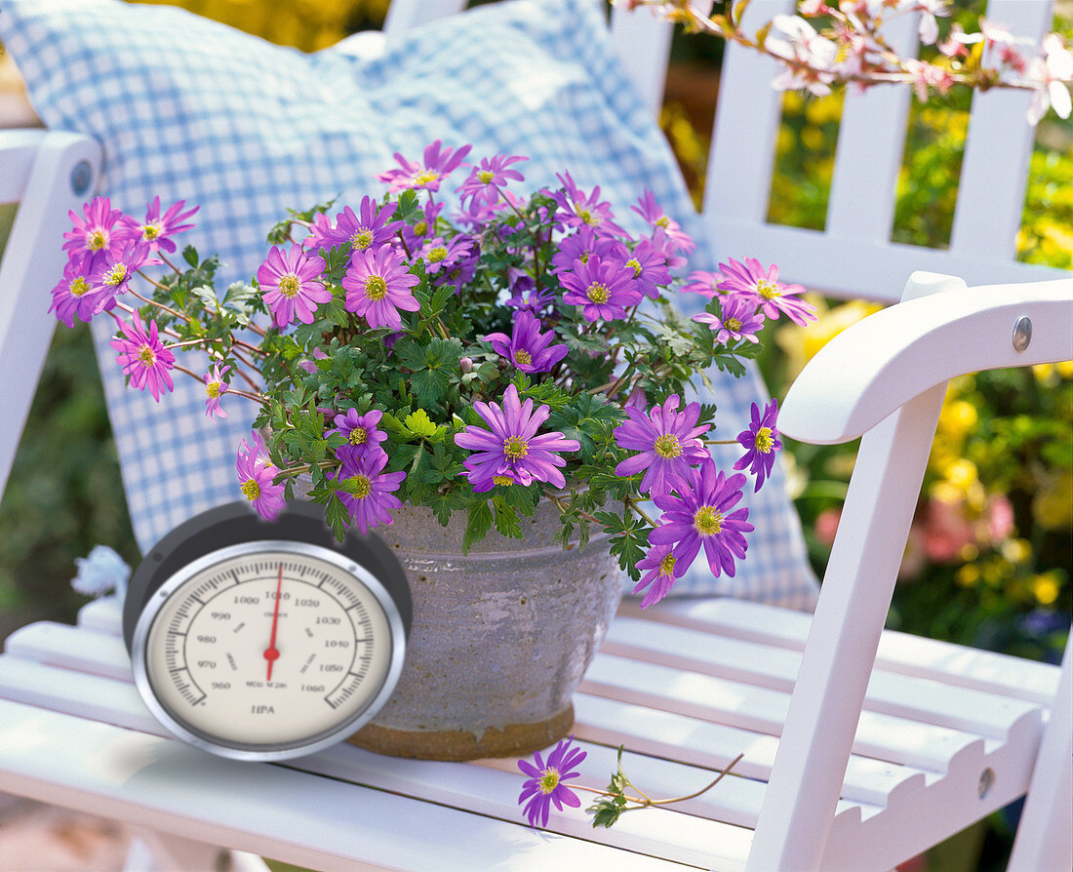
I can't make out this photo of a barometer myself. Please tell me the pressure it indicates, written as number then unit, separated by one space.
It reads 1010 hPa
